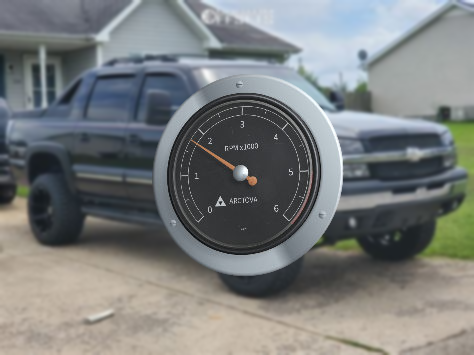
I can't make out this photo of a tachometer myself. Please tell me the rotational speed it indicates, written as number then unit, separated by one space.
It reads 1750 rpm
